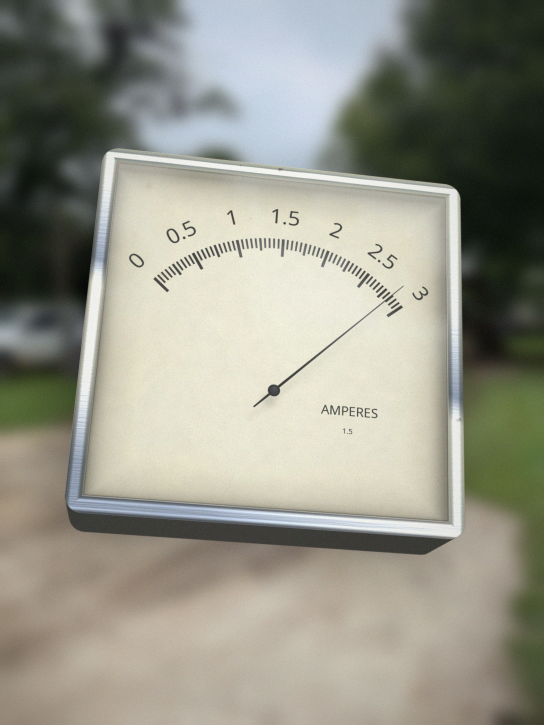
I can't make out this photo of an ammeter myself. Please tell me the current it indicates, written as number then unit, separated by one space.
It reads 2.85 A
